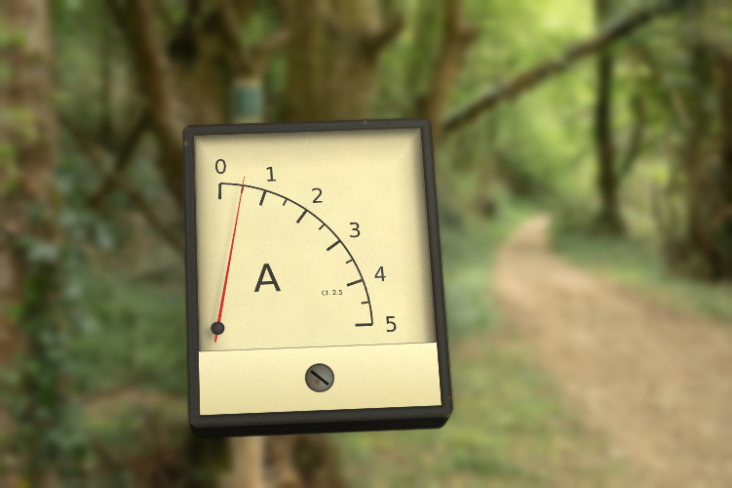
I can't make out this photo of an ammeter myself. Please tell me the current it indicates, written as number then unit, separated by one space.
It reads 0.5 A
